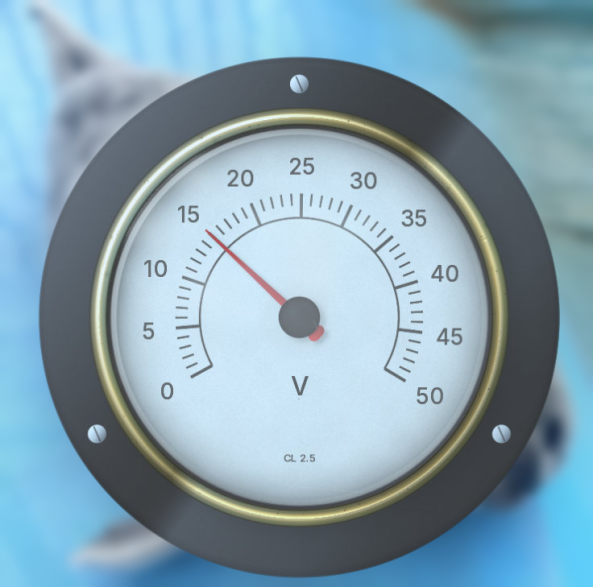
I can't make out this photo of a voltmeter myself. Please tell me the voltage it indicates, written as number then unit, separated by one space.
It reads 15 V
